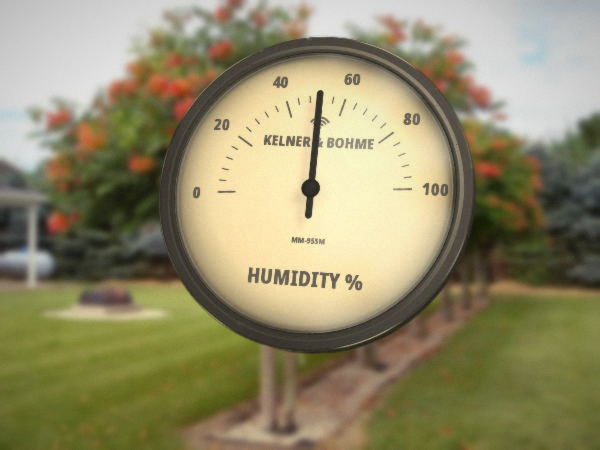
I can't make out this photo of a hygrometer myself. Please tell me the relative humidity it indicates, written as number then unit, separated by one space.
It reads 52 %
